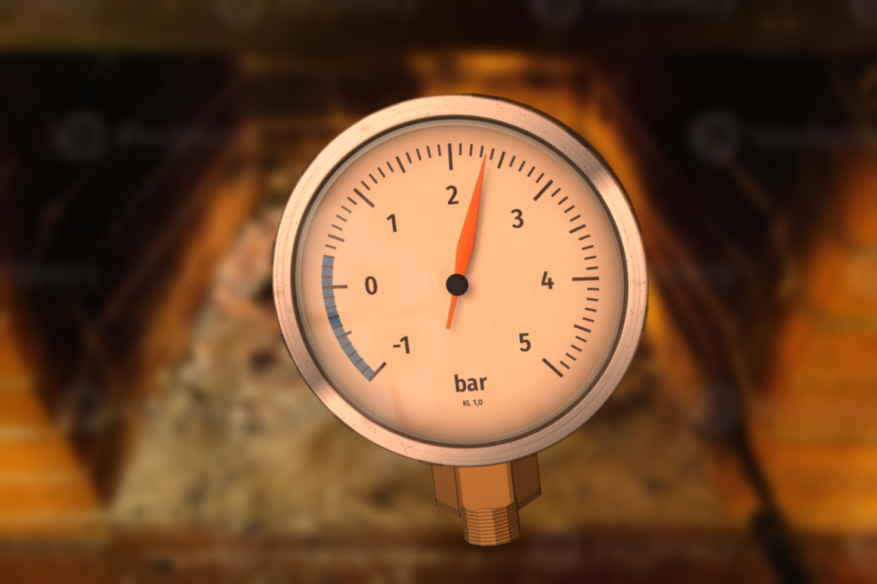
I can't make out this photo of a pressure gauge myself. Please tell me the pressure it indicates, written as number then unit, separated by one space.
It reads 2.35 bar
